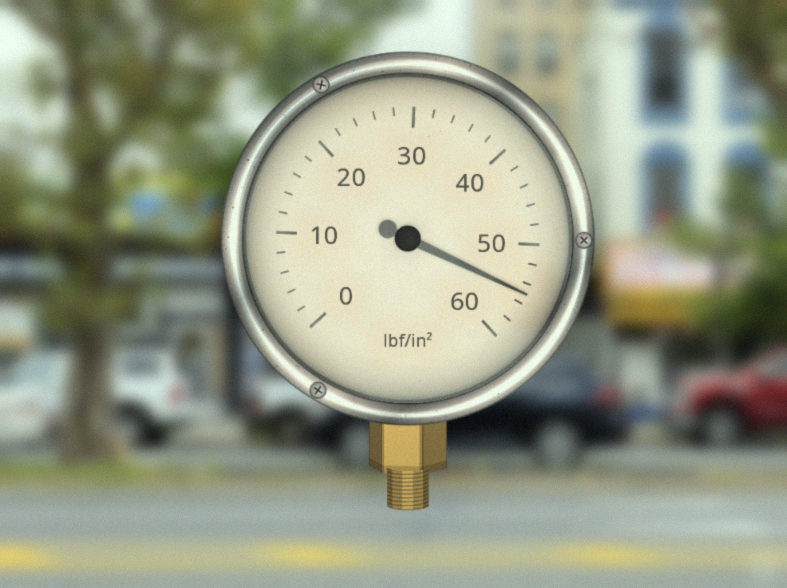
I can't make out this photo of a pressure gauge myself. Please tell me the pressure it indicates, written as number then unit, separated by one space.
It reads 55 psi
